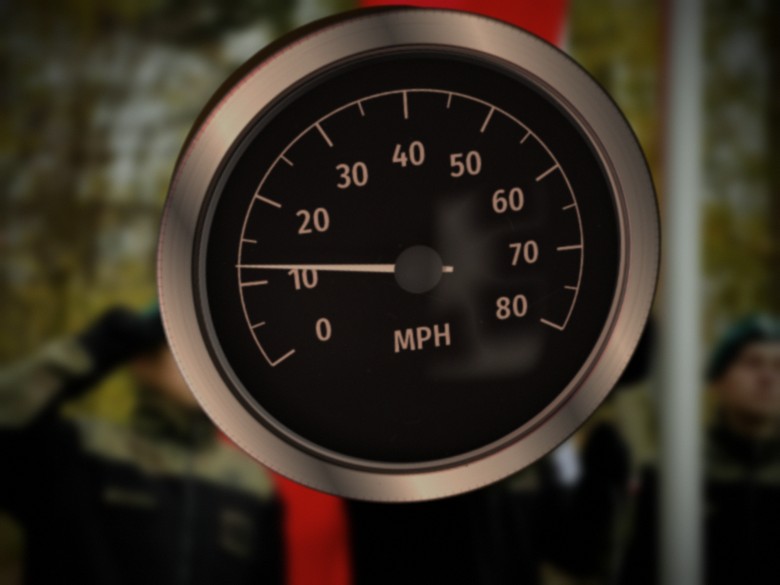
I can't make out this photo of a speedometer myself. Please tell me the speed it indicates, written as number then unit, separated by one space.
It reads 12.5 mph
